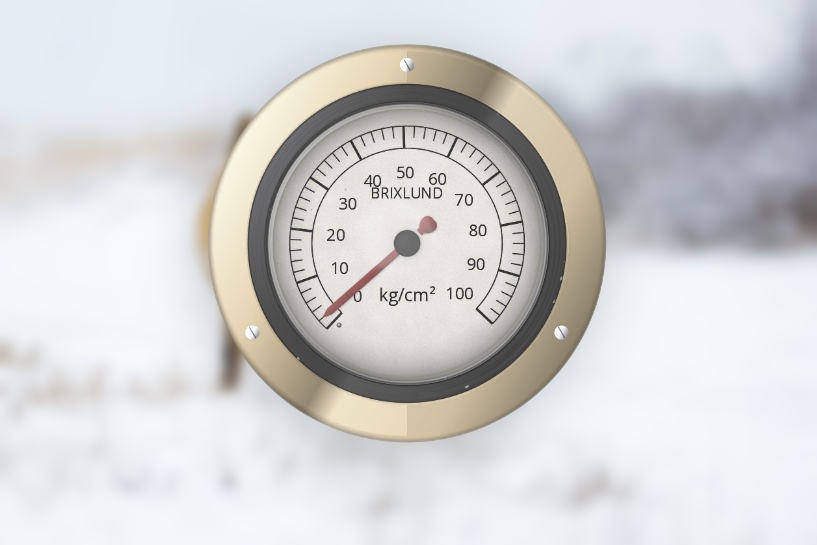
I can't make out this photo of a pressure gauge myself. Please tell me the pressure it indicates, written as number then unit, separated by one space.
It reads 2 kg/cm²
